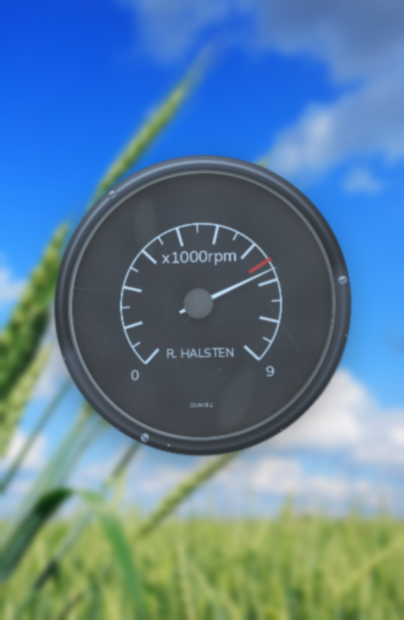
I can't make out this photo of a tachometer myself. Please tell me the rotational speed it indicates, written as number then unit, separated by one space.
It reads 6750 rpm
